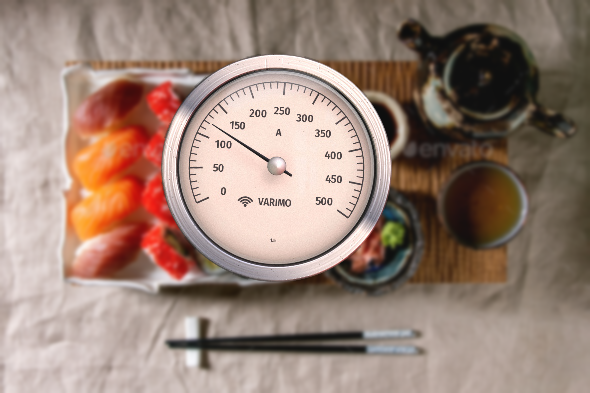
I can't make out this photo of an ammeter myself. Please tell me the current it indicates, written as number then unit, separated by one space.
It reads 120 A
